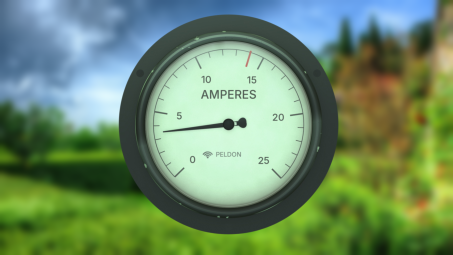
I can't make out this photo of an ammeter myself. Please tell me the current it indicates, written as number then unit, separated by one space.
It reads 3.5 A
